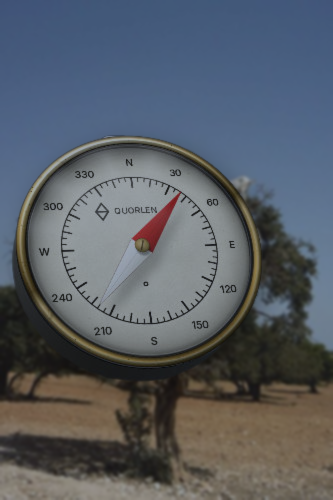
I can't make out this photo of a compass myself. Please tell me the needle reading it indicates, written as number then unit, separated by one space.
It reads 40 °
